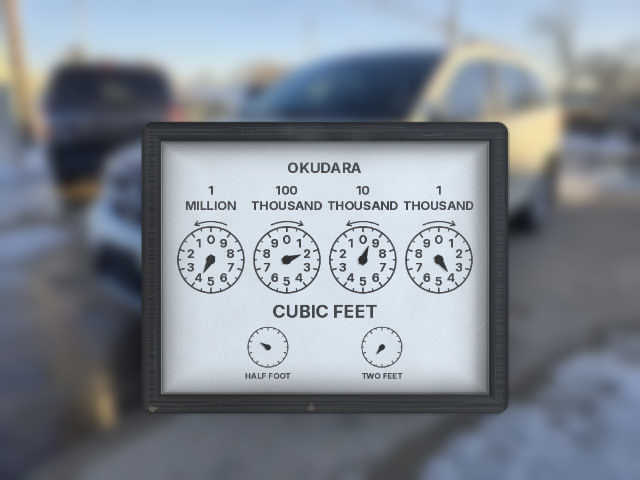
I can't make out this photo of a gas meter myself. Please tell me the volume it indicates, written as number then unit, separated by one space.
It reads 419400 ft³
